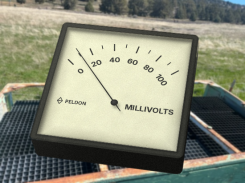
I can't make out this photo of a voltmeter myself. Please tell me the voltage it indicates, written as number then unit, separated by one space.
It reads 10 mV
